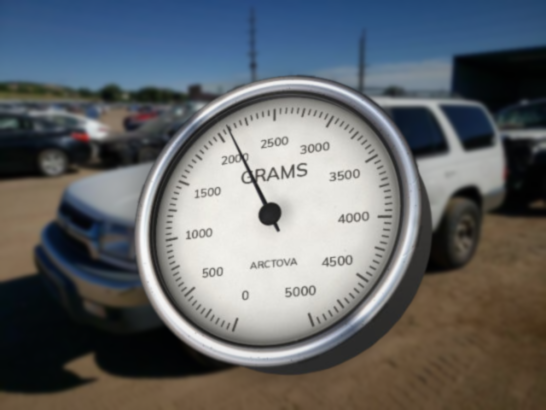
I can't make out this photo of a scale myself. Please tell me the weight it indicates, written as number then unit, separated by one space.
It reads 2100 g
